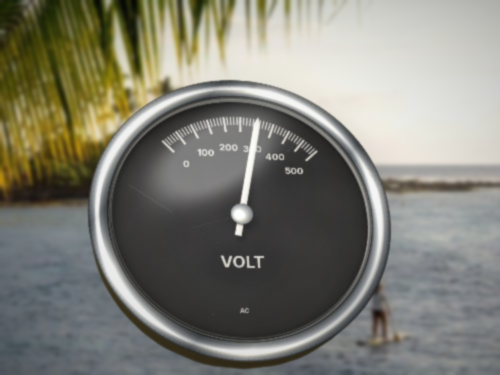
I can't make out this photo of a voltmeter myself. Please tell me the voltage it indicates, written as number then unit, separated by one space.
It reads 300 V
